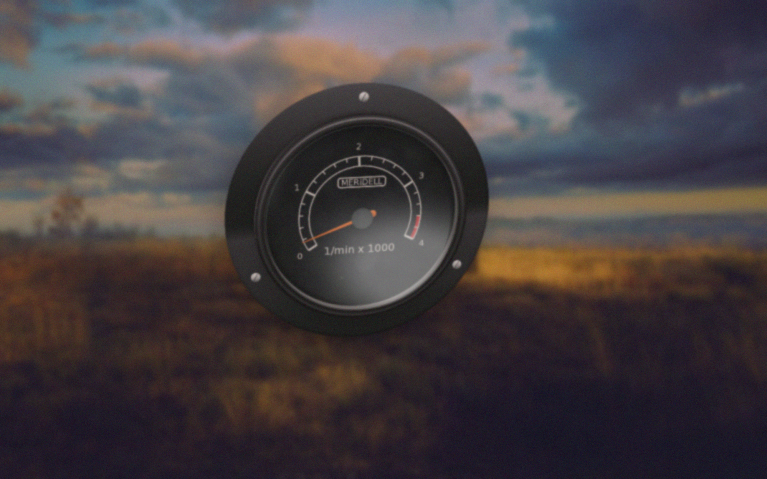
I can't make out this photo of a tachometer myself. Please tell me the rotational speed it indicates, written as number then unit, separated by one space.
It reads 200 rpm
